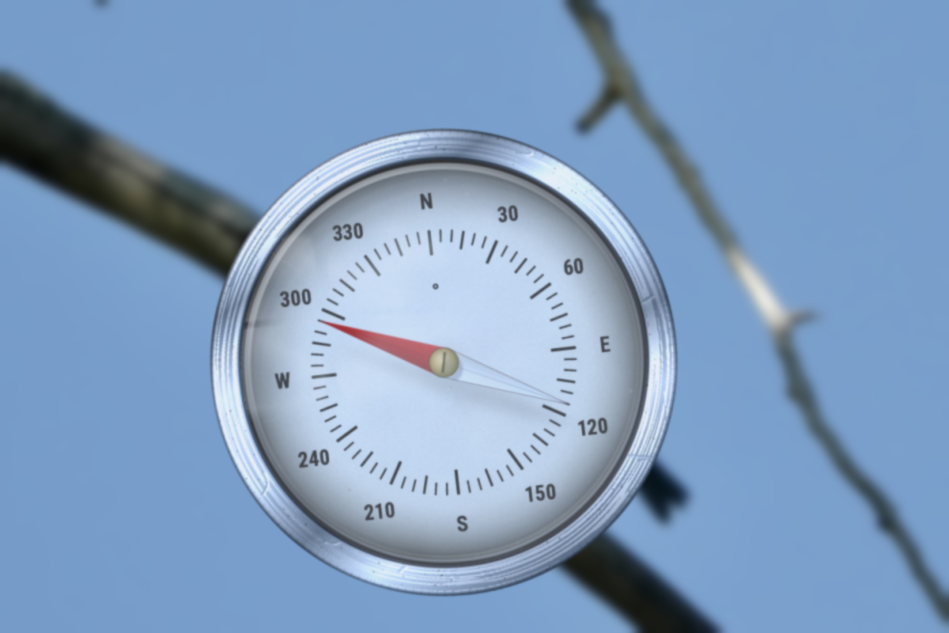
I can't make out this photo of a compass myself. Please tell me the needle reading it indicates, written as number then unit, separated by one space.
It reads 295 °
